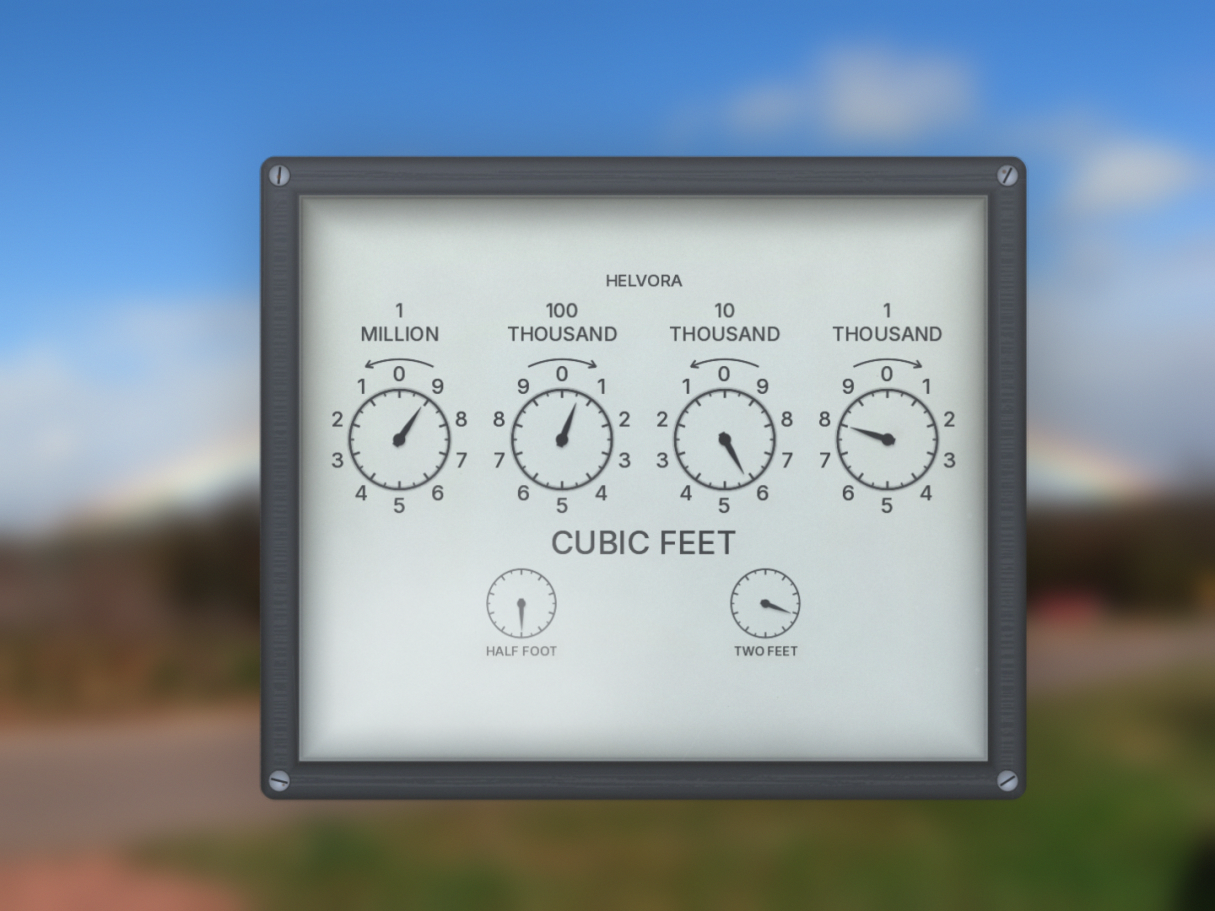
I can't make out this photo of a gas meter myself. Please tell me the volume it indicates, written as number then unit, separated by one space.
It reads 905800 ft³
